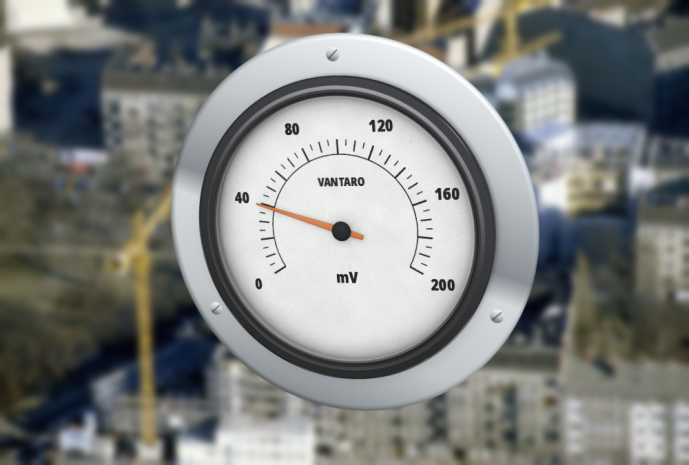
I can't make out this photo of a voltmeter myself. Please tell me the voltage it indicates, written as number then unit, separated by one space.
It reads 40 mV
